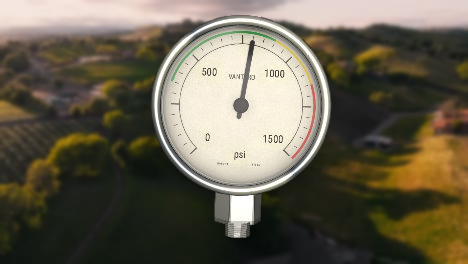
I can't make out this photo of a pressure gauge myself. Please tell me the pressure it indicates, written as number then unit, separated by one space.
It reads 800 psi
